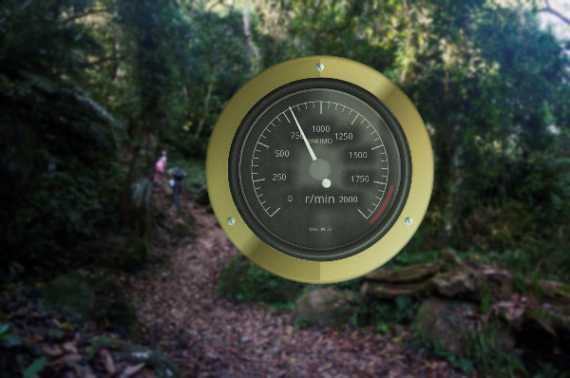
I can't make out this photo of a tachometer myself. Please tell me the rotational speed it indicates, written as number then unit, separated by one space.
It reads 800 rpm
